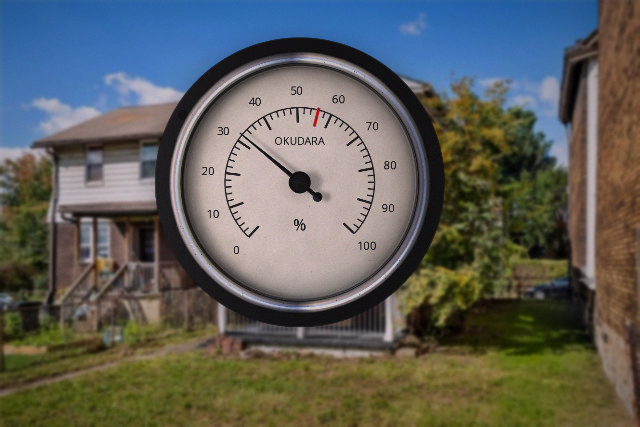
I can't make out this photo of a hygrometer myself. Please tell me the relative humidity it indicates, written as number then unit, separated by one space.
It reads 32 %
